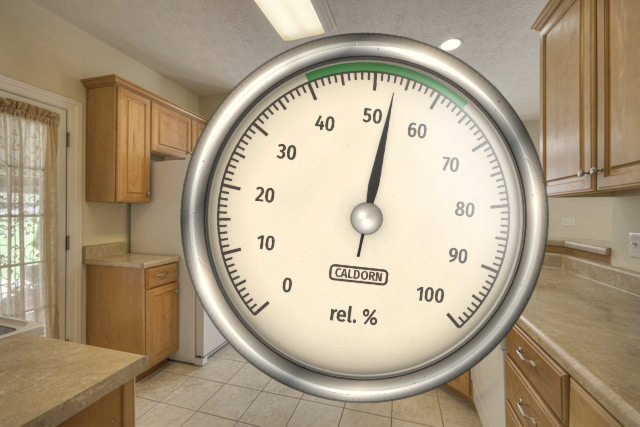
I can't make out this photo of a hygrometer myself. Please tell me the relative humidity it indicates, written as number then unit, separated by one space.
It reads 53 %
